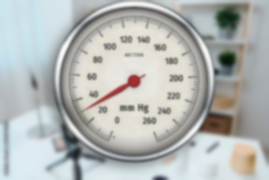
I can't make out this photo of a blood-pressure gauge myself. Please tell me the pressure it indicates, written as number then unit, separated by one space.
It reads 30 mmHg
